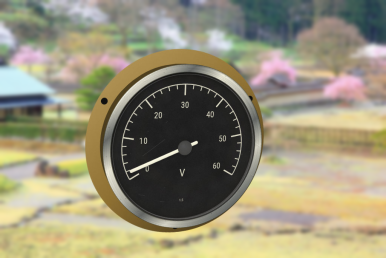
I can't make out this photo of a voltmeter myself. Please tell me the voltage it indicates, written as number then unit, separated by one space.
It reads 2 V
